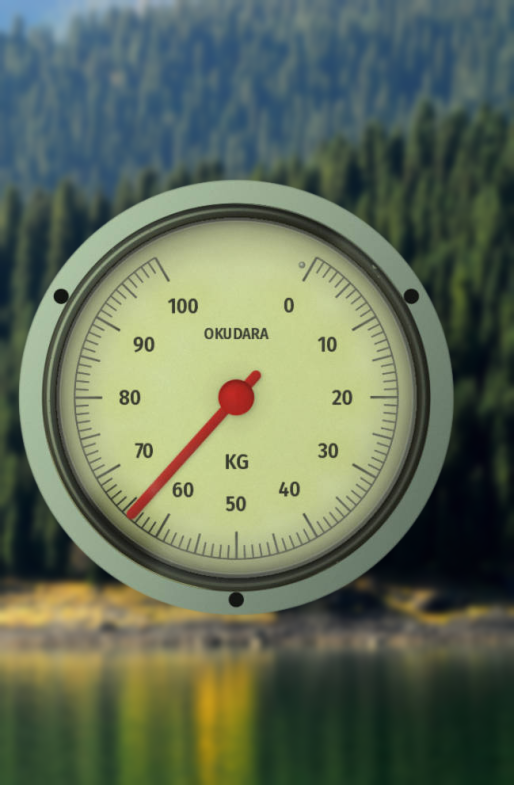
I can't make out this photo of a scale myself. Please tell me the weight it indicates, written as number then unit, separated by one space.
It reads 64 kg
